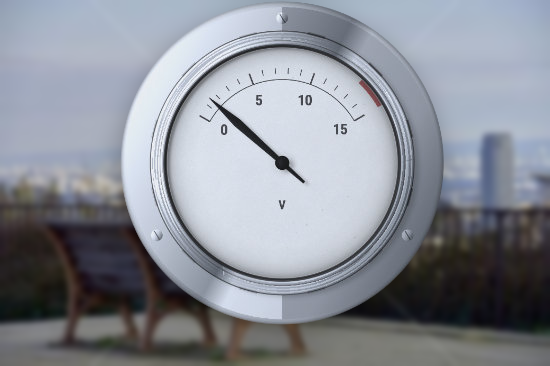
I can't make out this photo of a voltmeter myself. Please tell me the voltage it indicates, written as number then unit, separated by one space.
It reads 1.5 V
